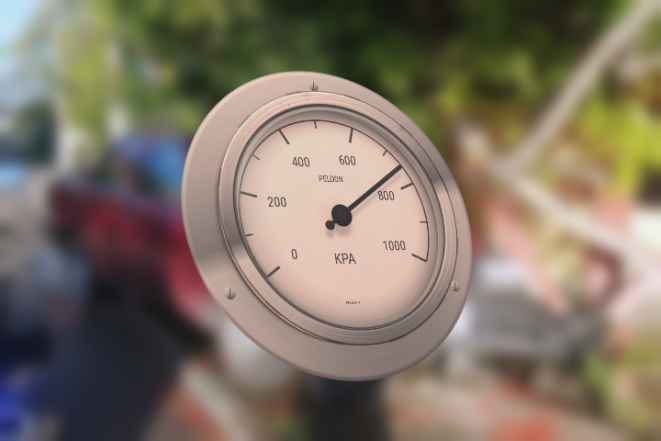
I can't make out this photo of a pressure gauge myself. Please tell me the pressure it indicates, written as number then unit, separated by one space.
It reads 750 kPa
